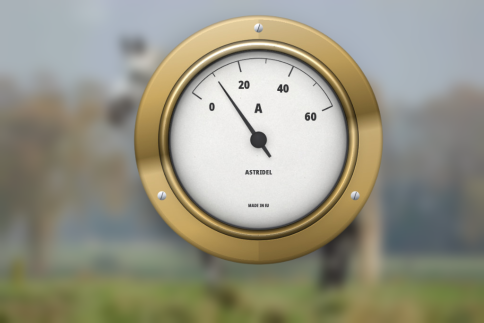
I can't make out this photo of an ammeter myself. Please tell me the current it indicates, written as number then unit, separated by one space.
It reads 10 A
